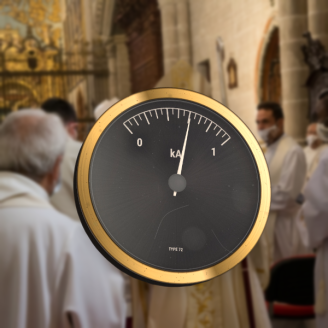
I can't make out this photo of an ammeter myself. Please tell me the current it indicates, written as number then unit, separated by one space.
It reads 0.6 kA
